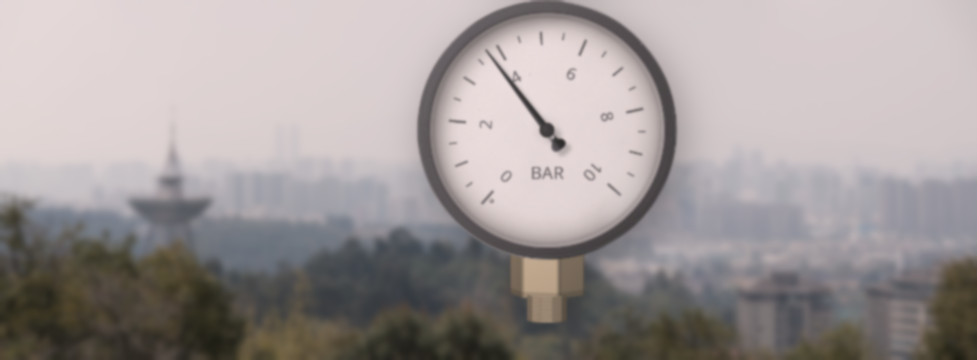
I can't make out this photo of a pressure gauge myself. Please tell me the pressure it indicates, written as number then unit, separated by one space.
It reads 3.75 bar
